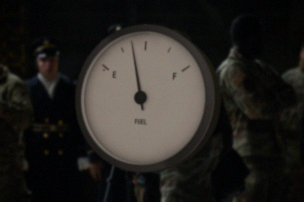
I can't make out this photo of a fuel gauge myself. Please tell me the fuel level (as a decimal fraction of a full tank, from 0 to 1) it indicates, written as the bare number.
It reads 0.375
